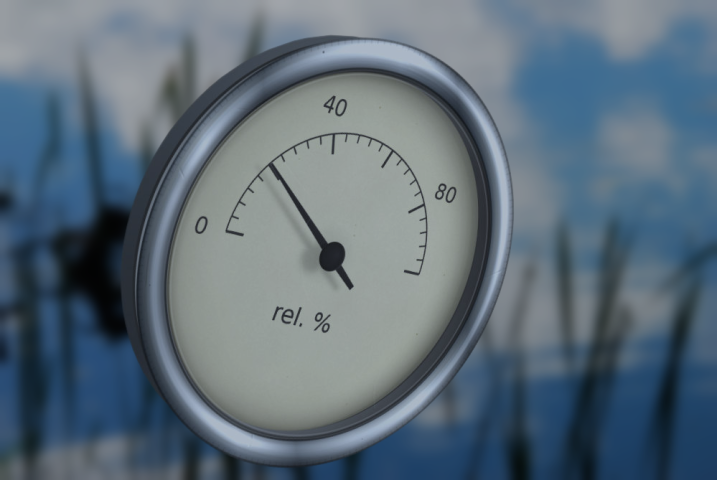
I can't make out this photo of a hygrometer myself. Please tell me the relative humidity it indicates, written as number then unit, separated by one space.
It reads 20 %
